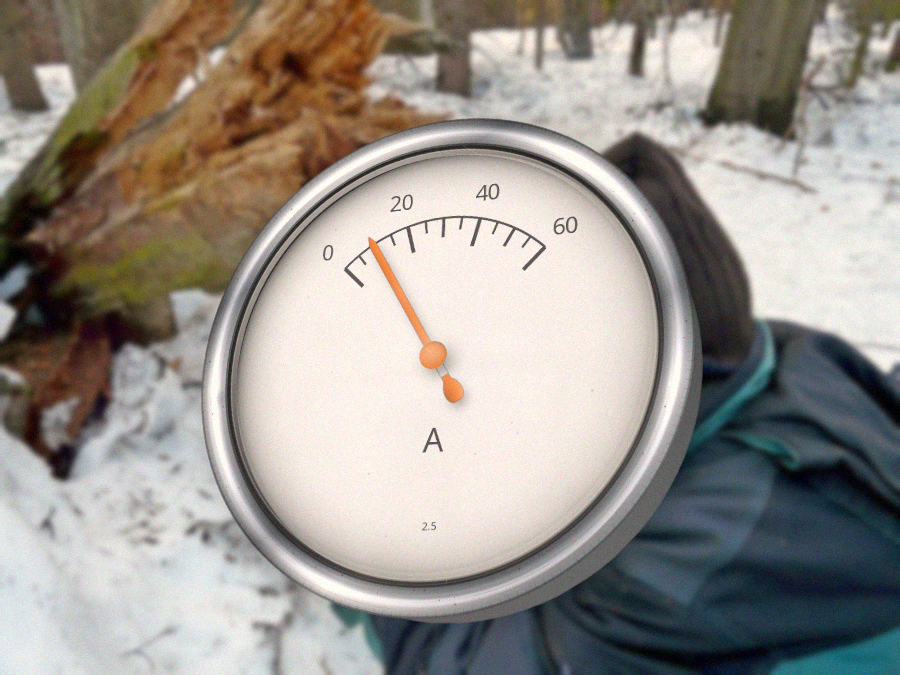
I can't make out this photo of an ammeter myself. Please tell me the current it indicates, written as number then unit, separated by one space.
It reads 10 A
